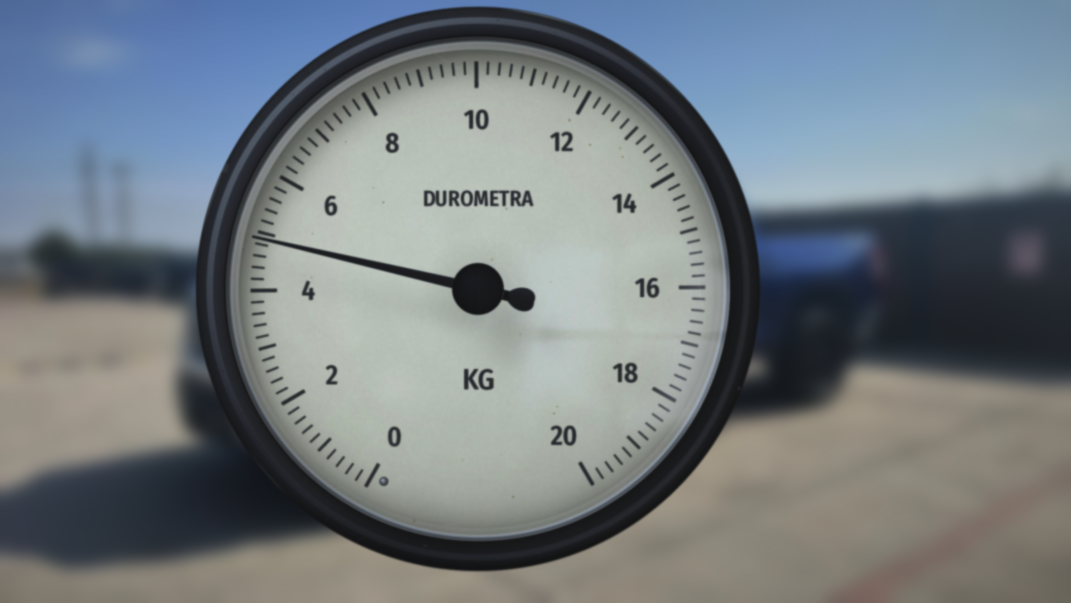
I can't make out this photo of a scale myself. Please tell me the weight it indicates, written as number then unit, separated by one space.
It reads 4.9 kg
